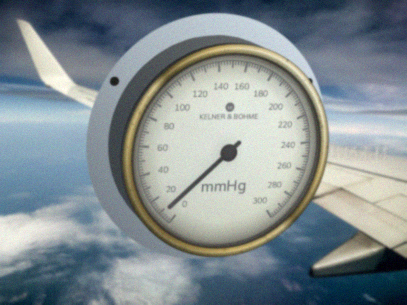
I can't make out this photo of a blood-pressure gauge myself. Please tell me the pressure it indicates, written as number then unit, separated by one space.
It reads 10 mmHg
